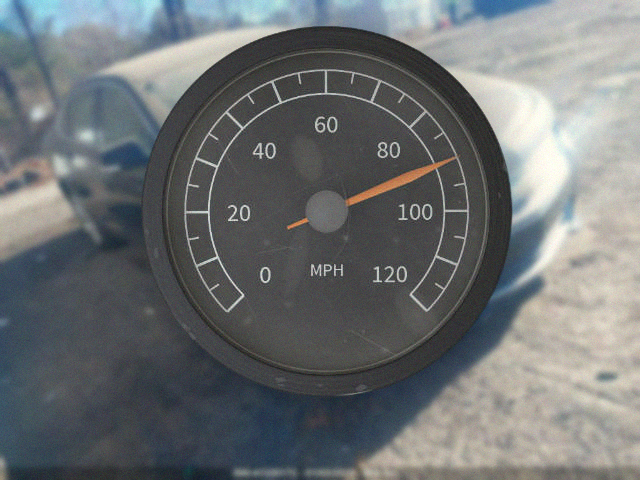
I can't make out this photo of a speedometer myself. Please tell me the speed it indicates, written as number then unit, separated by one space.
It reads 90 mph
